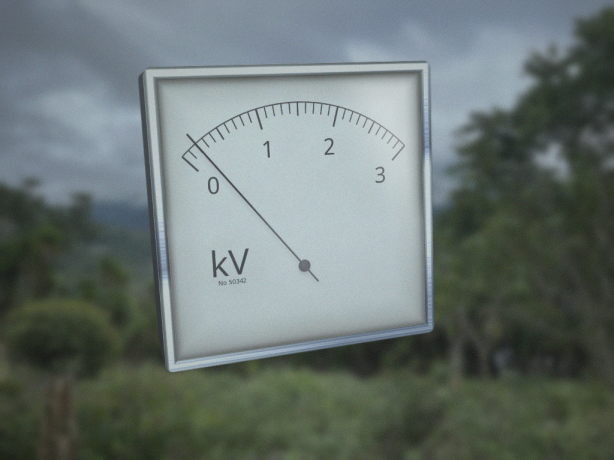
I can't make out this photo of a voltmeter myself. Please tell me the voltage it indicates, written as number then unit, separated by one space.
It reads 0.2 kV
